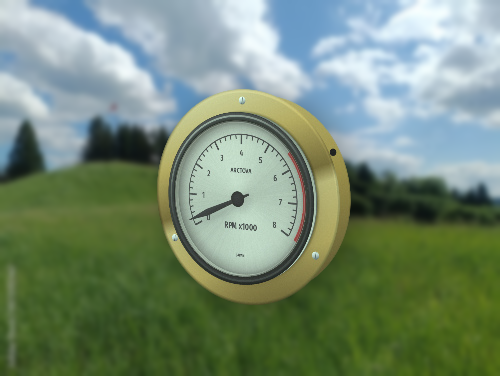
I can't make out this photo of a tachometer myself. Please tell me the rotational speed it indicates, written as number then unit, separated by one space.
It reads 200 rpm
